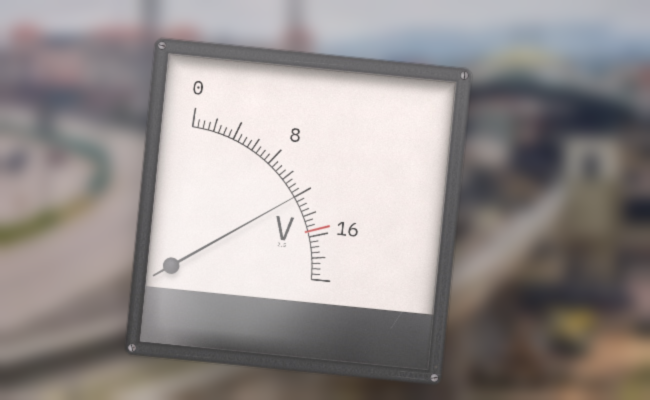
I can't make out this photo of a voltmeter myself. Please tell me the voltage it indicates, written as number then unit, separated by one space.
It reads 12 V
